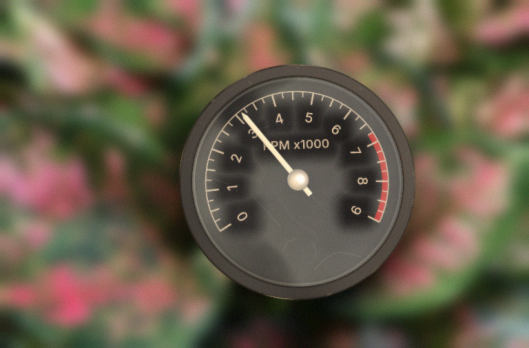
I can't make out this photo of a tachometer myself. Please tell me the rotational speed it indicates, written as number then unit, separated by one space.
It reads 3125 rpm
